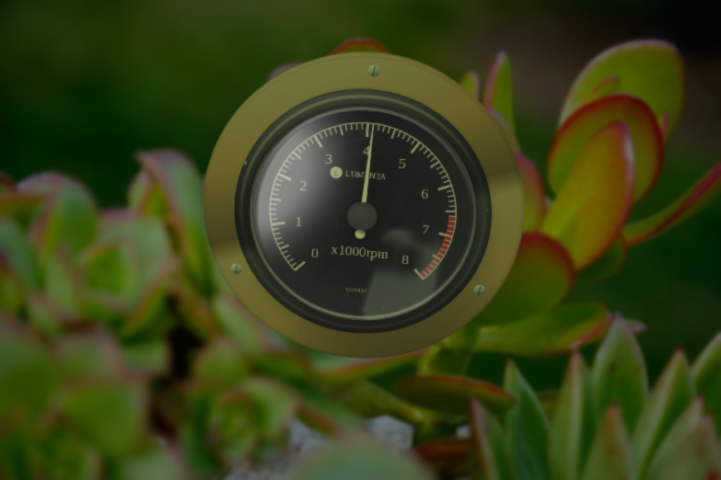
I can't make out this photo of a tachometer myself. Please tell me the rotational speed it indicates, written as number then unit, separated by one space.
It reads 4100 rpm
